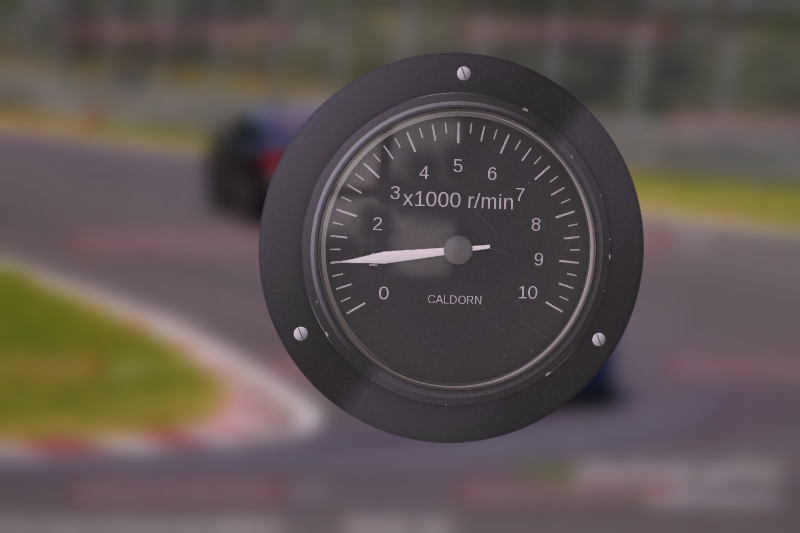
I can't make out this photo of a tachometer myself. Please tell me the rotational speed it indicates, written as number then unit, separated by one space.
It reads 1000 rpm
